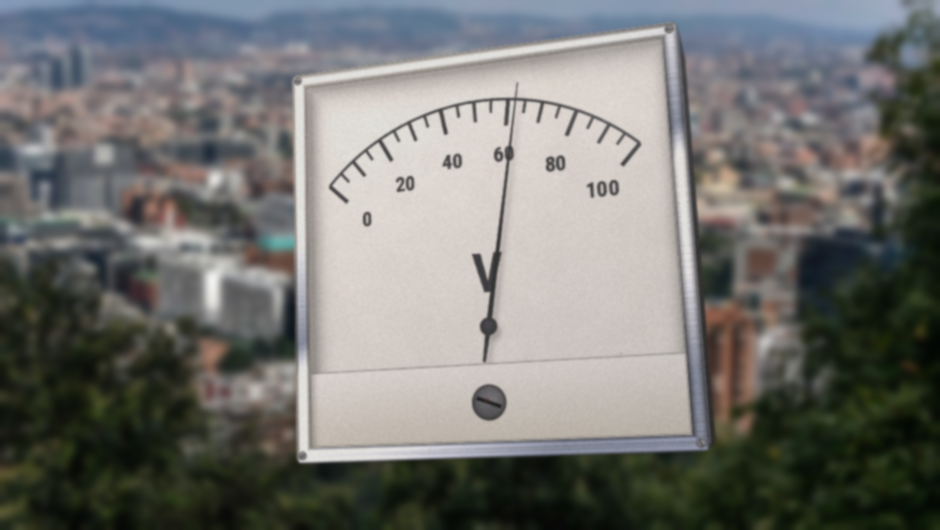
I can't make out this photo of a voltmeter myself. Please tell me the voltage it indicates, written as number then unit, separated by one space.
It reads 62.5 V
